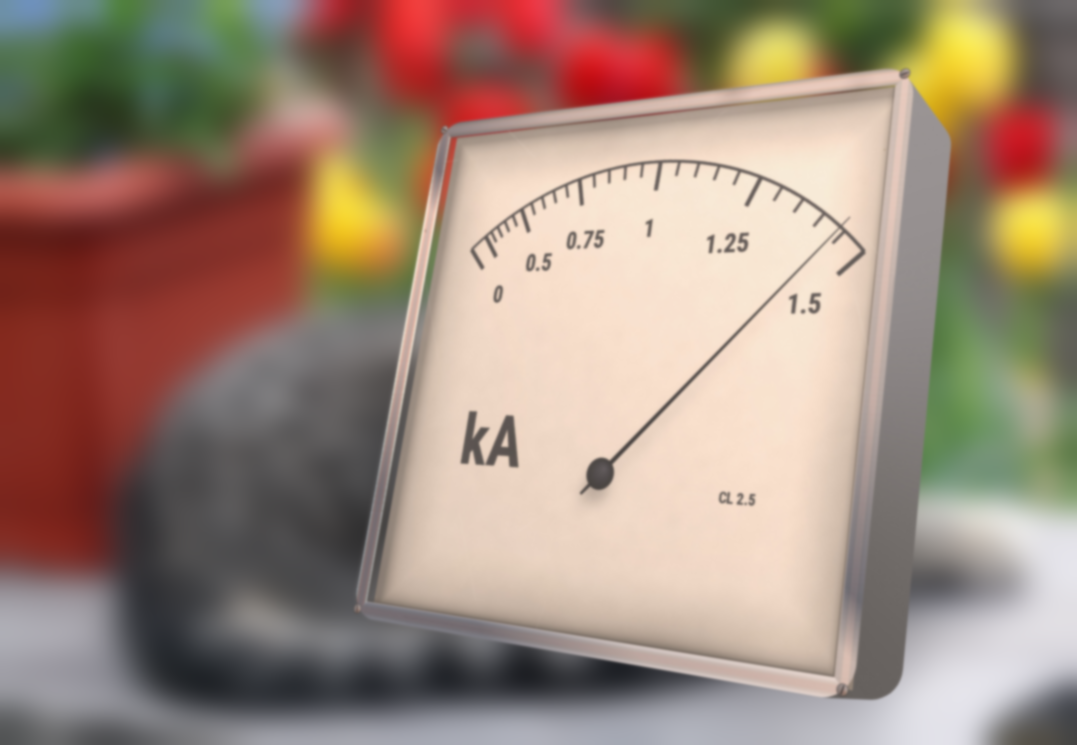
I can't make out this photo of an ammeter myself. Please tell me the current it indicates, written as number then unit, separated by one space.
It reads 1.45 kA
